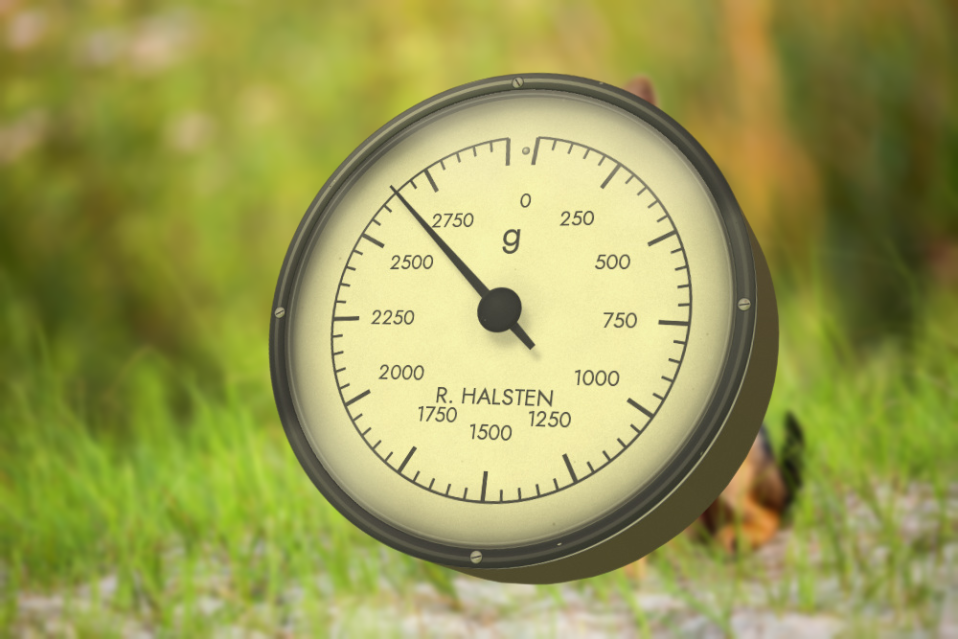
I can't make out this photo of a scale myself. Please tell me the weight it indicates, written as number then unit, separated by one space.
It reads 2650 g
